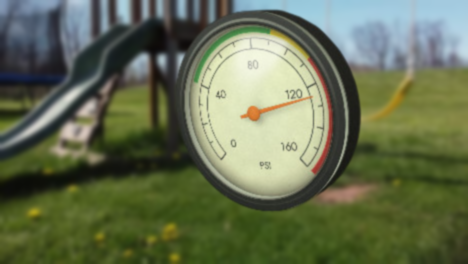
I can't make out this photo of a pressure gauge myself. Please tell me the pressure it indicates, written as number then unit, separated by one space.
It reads 125 psi
